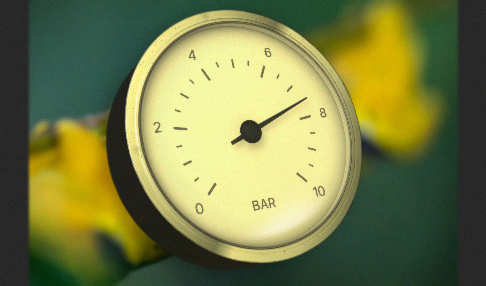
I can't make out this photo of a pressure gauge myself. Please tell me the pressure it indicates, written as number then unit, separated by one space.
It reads 7.5 bar
